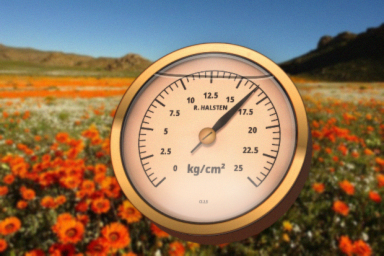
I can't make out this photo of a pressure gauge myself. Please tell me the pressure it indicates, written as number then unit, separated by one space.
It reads 16.5 kg/cm²
